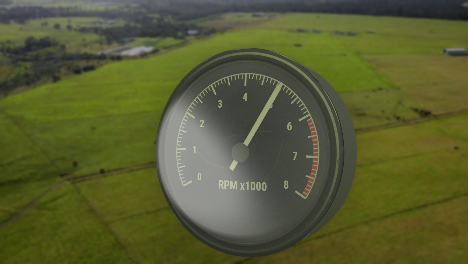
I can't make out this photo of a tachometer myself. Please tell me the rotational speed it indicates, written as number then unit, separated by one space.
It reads 5000 rpm
